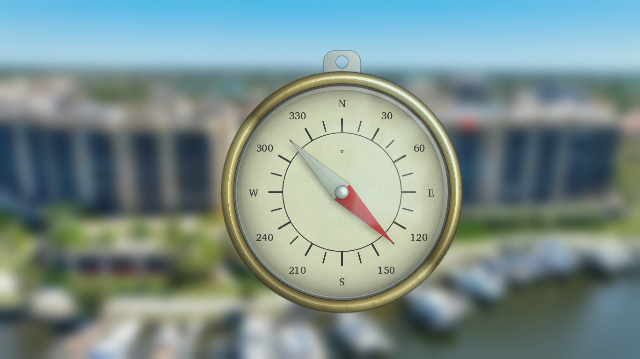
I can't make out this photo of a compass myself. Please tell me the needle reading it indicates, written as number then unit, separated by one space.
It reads 135 °
